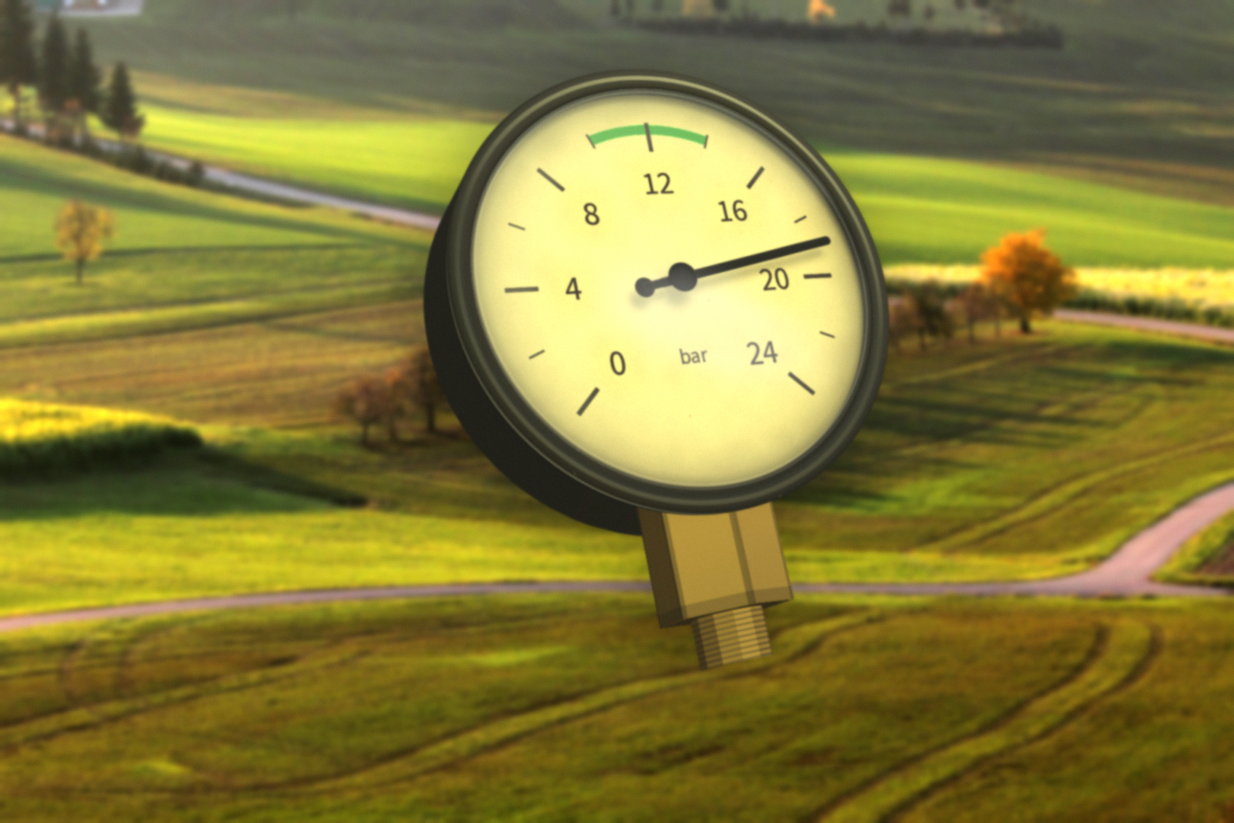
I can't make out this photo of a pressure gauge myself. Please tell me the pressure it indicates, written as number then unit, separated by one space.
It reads 19 bar
